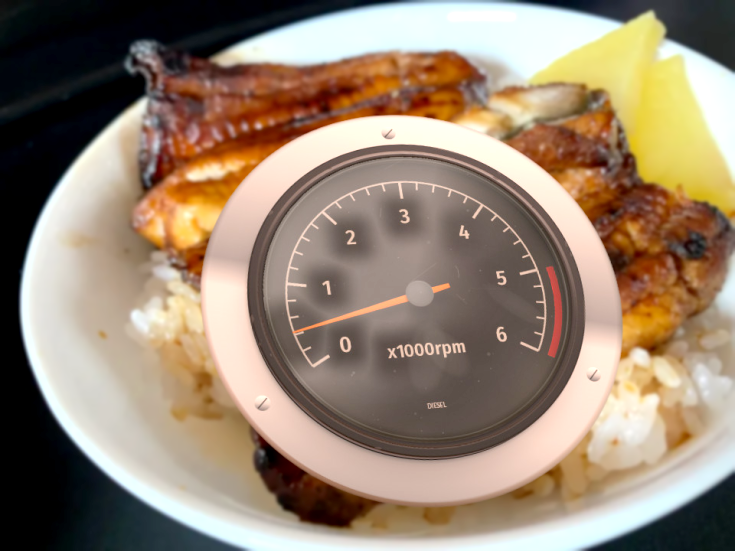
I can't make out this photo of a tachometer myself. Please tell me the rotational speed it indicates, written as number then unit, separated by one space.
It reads 400 rpm
